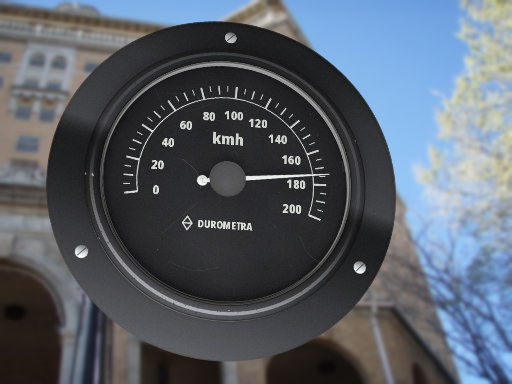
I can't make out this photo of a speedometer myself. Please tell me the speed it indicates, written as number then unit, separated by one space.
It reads 175 km/h
